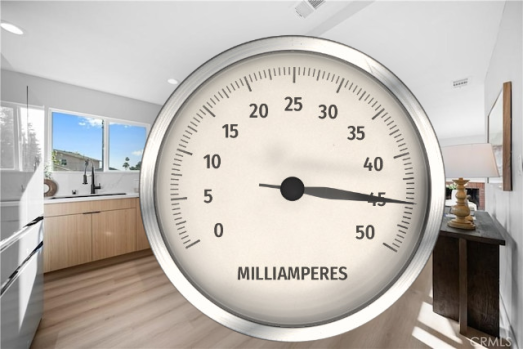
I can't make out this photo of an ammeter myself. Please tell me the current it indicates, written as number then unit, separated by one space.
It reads 45 mA
